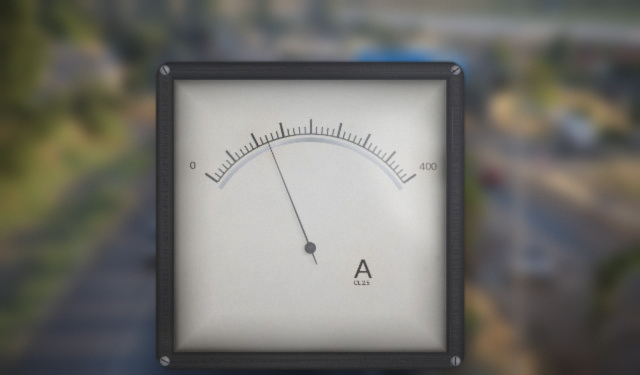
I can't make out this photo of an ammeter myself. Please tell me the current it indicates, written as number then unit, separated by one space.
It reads 120 A
